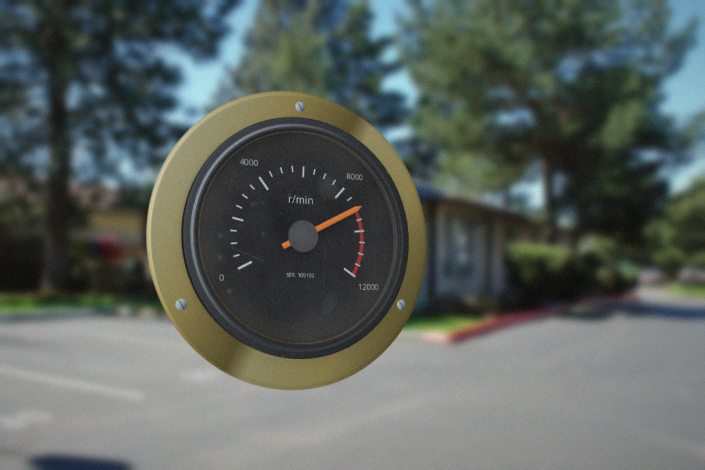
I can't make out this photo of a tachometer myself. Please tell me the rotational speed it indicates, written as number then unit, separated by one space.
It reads 9000 rpm
